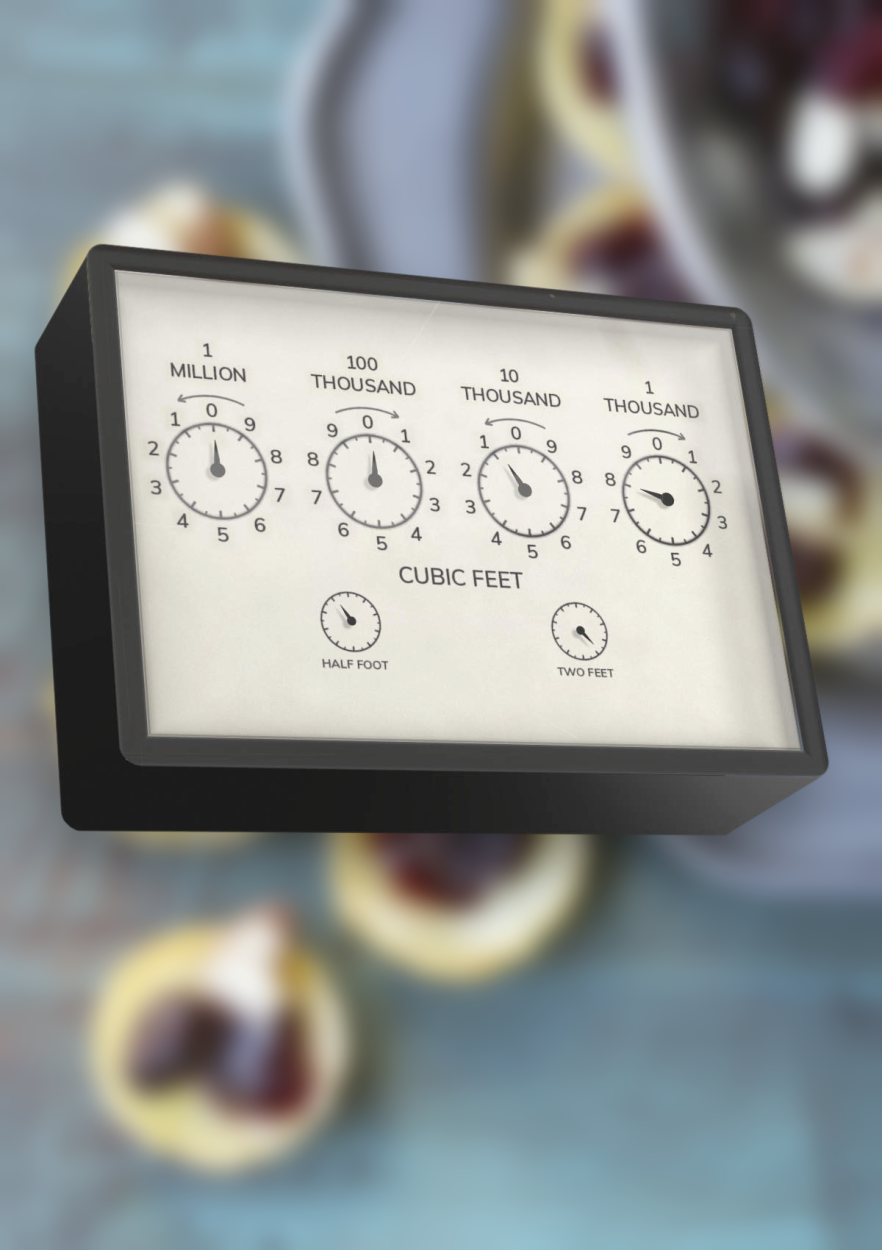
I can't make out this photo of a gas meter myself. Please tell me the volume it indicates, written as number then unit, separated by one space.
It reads 800 ft³
